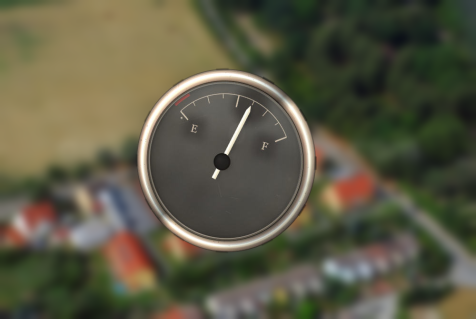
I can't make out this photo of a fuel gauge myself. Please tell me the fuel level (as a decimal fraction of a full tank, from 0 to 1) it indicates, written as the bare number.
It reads 0.625
